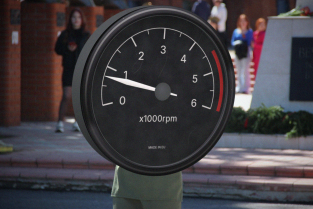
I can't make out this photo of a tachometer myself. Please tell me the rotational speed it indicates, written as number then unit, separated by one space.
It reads 750 rpm
